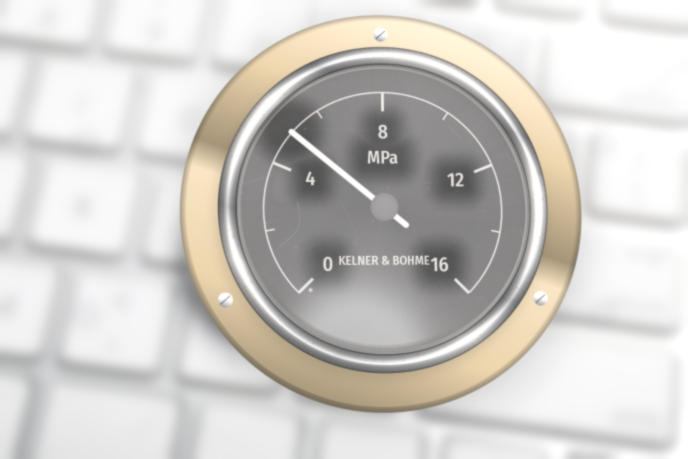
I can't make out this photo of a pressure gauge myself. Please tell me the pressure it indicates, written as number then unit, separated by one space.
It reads 5 MPa
